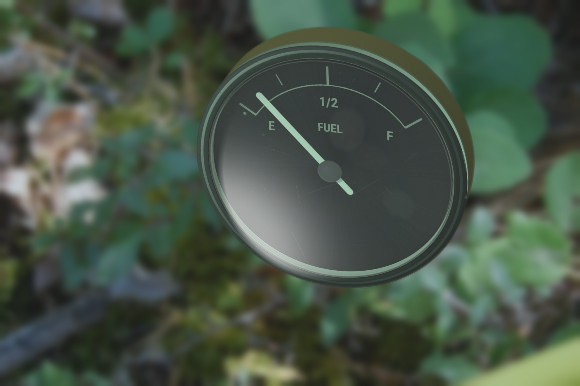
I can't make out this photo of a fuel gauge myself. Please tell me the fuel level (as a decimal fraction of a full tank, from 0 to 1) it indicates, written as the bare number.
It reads 0.125
